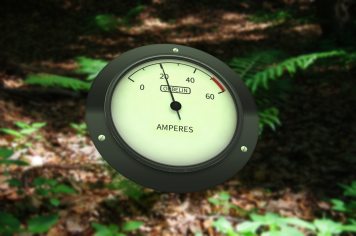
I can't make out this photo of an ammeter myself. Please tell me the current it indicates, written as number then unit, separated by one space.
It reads 20 A
